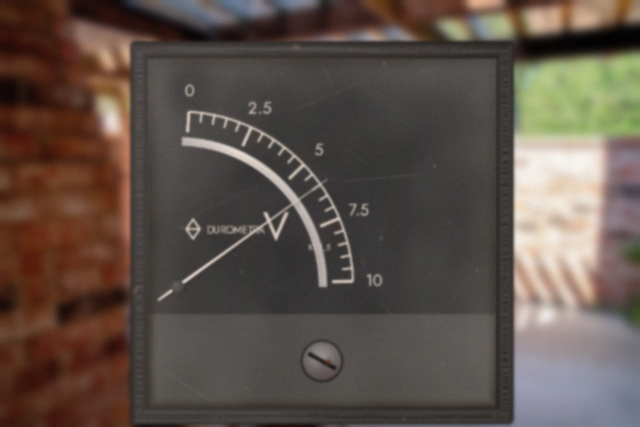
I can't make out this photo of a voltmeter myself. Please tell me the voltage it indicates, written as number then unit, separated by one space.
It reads 6 V
